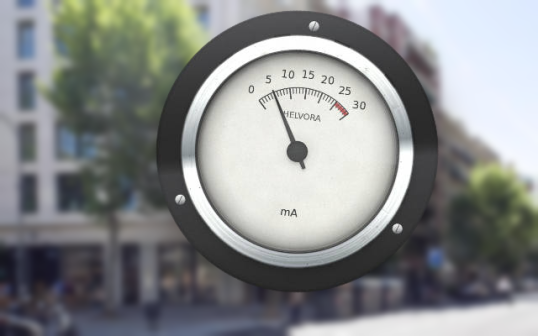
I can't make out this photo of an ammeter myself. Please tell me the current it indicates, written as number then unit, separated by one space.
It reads 5 mA
